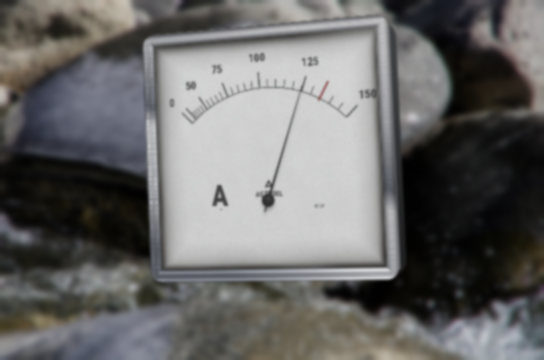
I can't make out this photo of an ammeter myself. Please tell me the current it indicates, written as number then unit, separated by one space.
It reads 125 A
